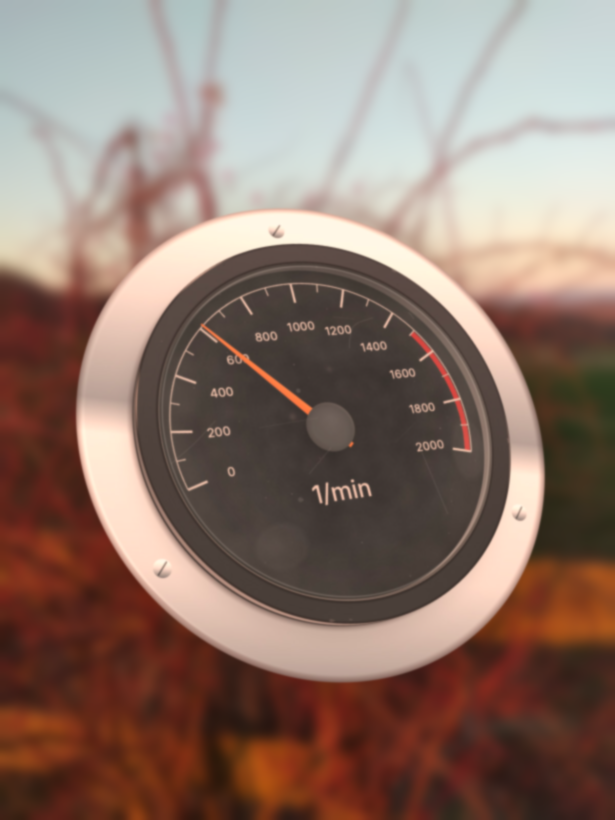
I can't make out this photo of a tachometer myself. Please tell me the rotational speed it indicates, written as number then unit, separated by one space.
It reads 600 rpm
